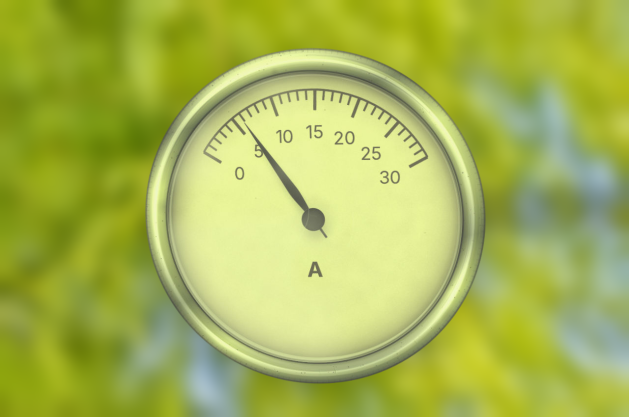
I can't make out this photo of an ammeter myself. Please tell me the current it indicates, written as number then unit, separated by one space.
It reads 6 A
